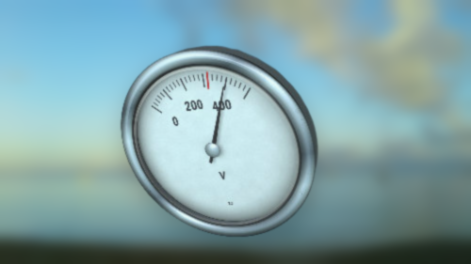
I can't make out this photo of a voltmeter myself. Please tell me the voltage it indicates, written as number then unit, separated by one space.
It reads 400 V
